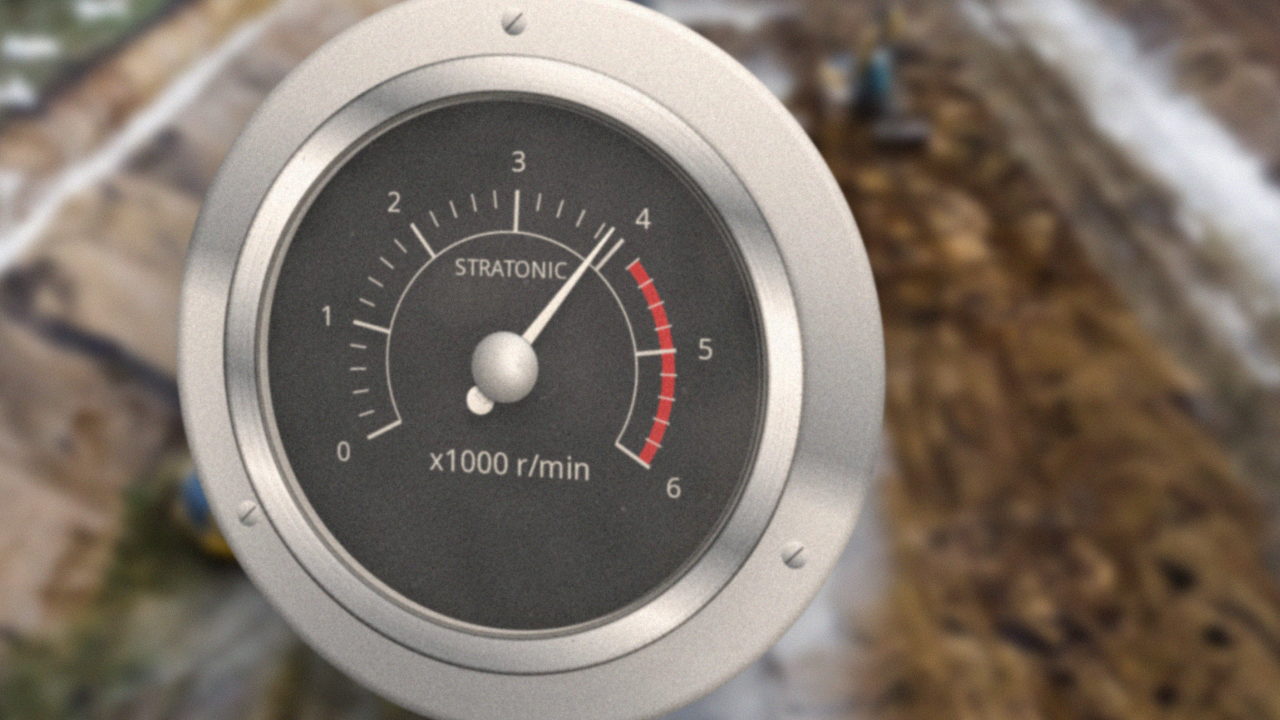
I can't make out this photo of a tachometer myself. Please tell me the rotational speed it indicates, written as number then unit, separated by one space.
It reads 3900 rpm
